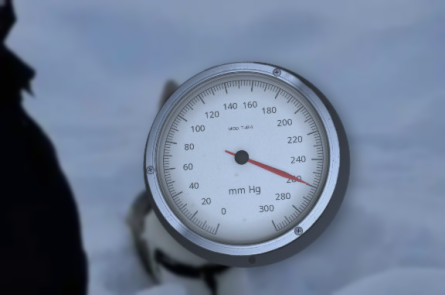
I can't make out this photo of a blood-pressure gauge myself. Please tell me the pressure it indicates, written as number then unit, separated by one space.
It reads 260 mmHg
